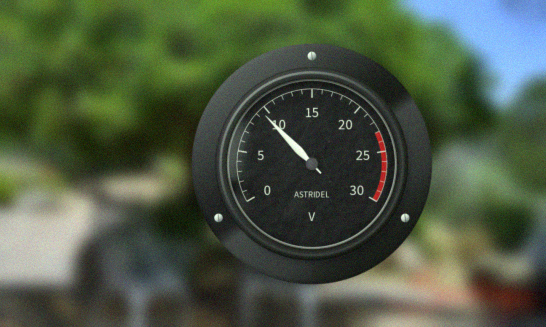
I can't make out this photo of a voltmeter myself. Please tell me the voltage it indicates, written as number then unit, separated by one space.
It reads 9.5 V
